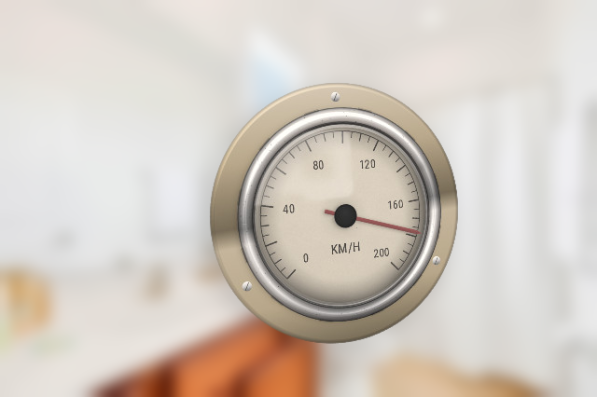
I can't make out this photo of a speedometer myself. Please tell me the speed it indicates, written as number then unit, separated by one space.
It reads 177.5 km/h
